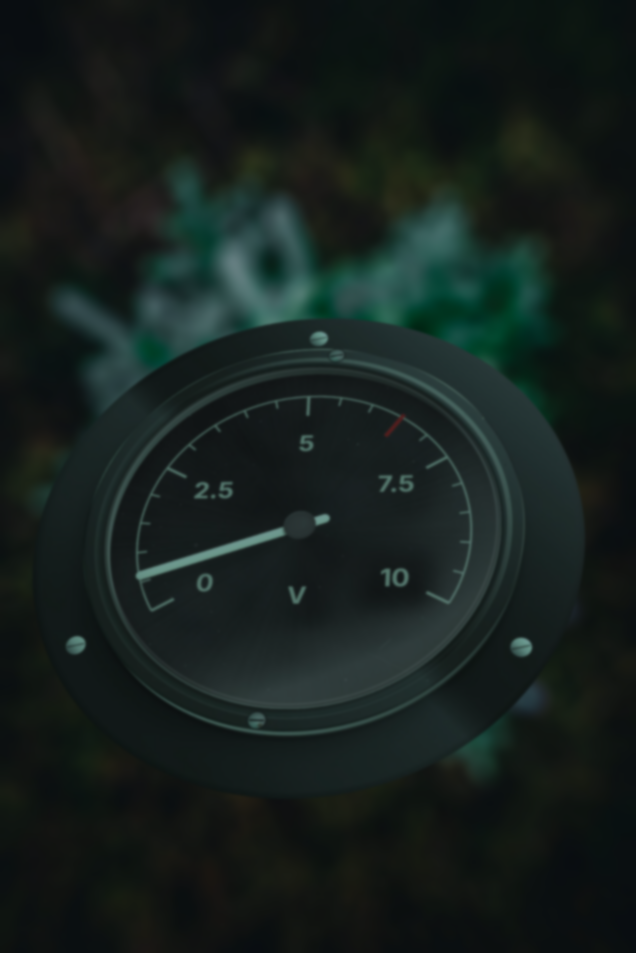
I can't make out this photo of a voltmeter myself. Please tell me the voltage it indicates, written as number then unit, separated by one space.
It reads 0.5 V
